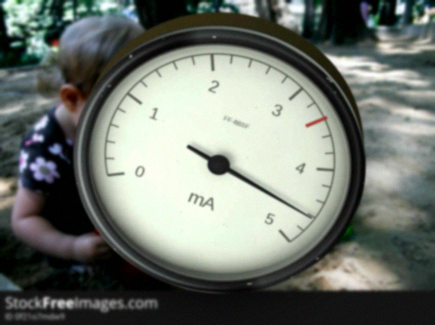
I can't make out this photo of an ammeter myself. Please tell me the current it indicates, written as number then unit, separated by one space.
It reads 4.6 mA
